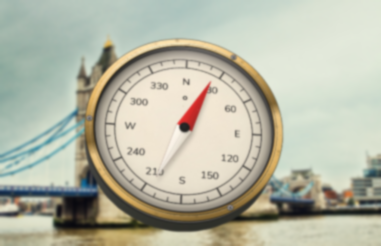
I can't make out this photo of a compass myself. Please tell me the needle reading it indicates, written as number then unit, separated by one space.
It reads 25 °
